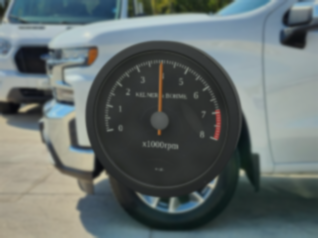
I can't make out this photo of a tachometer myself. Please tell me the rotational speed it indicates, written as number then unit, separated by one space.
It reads 4000 rpm
